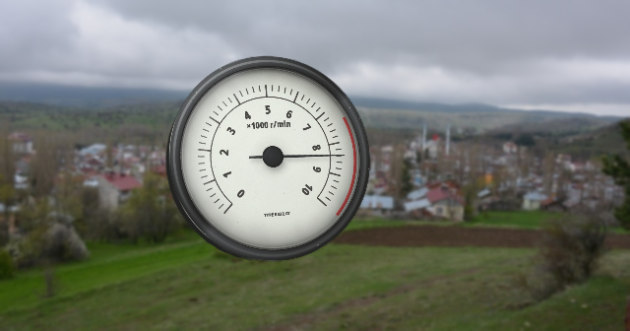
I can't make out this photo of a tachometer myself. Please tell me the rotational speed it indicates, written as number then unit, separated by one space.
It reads 8400 rpm
